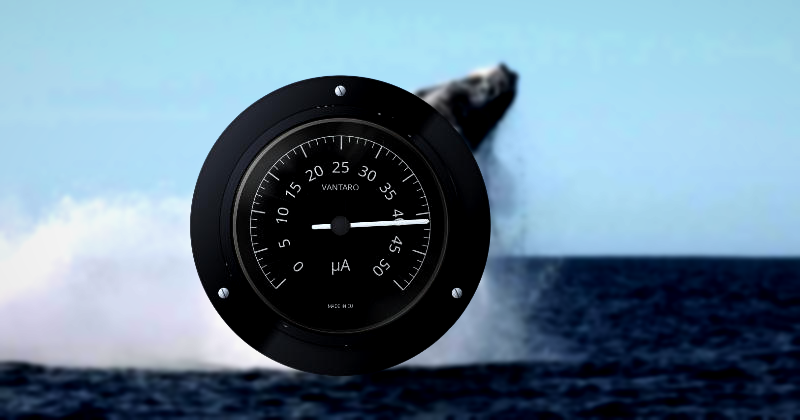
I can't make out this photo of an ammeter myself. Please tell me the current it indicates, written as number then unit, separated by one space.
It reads 41 µA
